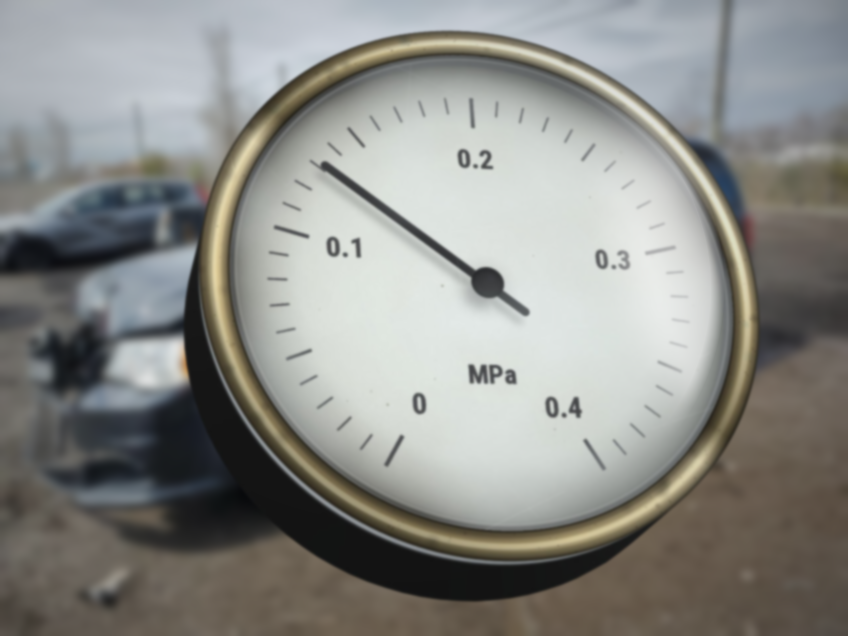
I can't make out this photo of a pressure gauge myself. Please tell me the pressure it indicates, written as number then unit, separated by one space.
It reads 0.13 MPa
